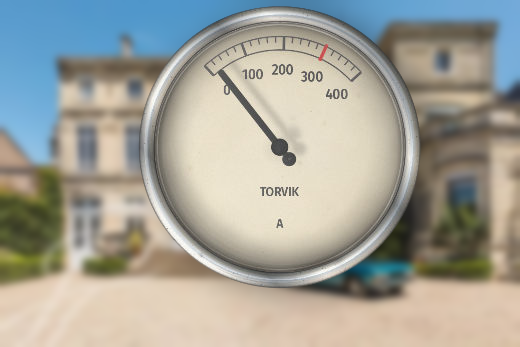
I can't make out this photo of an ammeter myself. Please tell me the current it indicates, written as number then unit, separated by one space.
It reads 20 A
